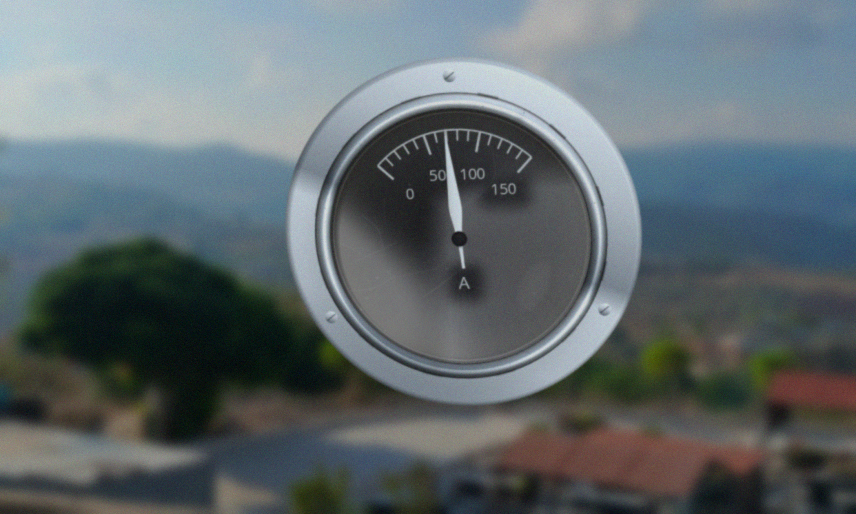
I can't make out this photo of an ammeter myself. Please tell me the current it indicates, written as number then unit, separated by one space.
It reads 70 A
